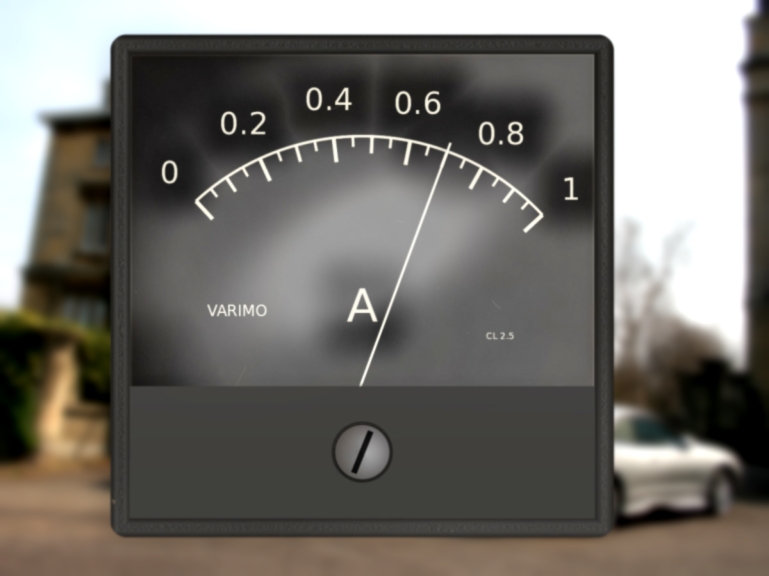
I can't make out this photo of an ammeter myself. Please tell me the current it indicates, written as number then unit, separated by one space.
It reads 0.7 A
